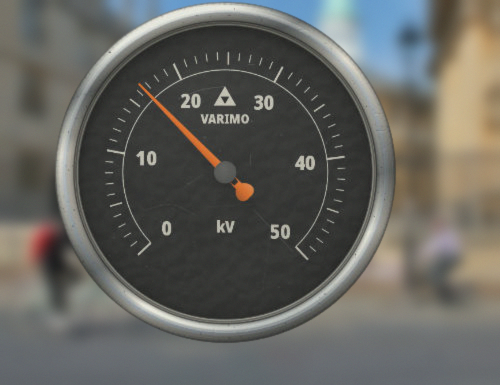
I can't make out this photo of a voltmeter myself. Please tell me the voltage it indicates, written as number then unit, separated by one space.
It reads 16.5 kV
